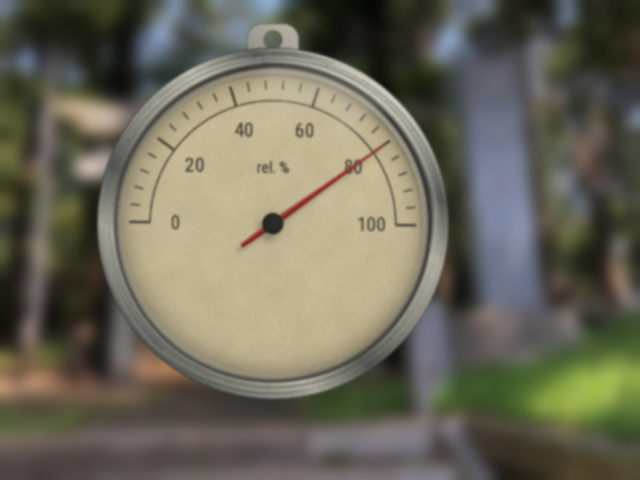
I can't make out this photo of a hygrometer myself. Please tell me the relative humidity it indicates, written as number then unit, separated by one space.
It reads 80 %
